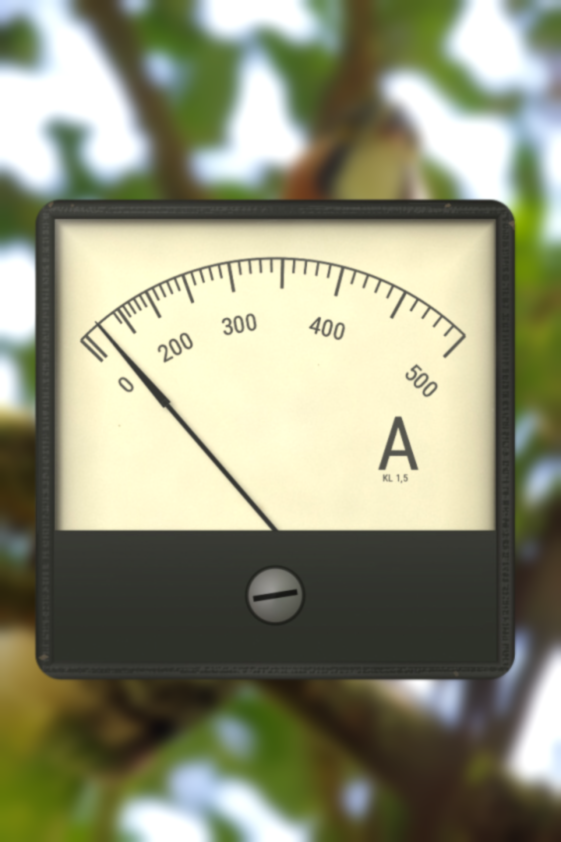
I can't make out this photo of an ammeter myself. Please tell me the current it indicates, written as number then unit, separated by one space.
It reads 100 A
